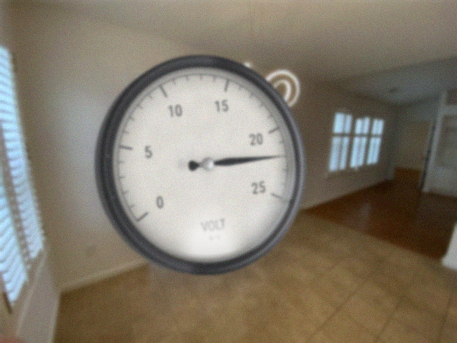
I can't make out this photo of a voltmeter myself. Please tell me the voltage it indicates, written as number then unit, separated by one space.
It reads 22 V
